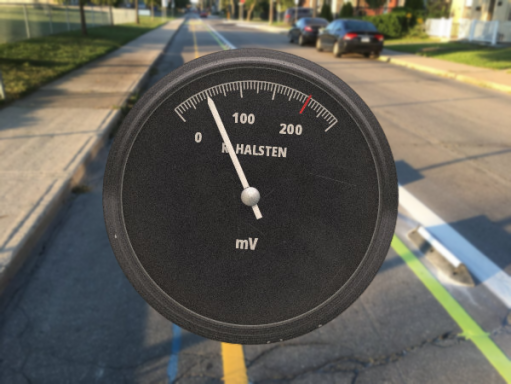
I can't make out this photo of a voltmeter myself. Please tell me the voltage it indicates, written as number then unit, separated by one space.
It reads 50 mV
